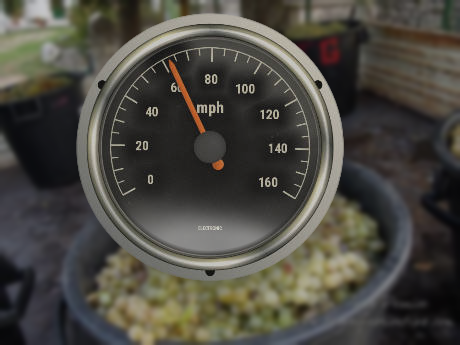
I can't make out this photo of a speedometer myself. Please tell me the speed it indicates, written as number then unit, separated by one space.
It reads 62.5 mph
